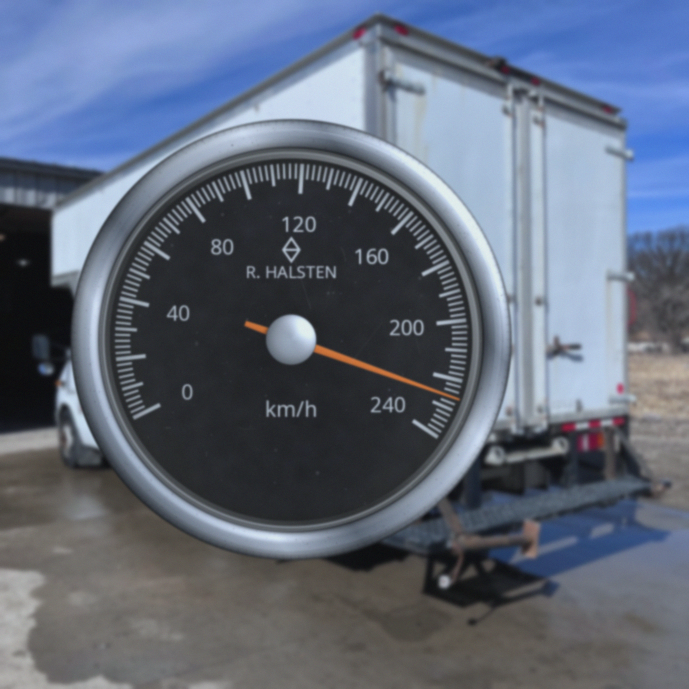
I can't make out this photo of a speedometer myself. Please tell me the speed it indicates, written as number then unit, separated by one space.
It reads 226 km/h
